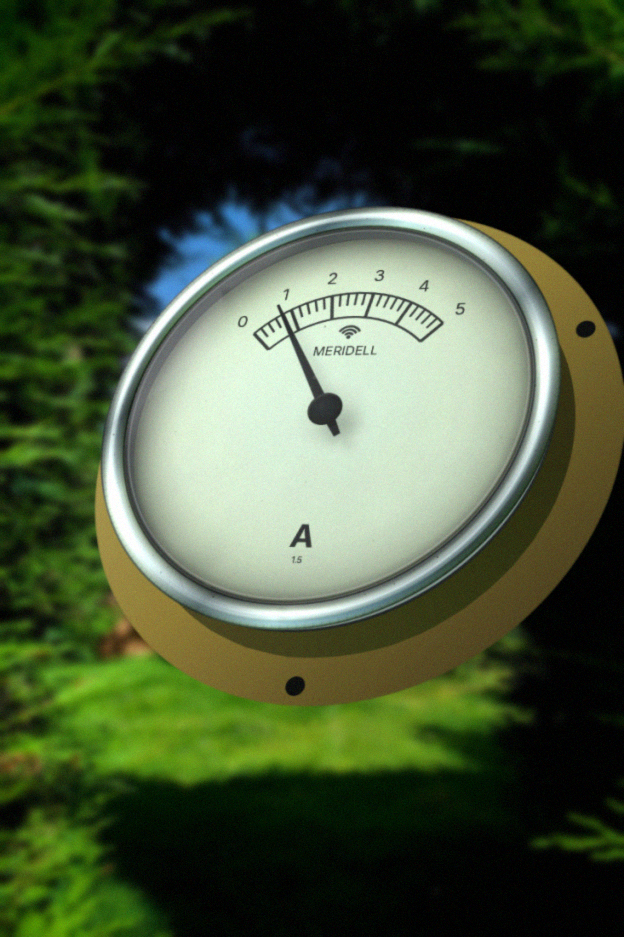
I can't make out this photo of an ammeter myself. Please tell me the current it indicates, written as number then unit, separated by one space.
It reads 0.8 A
